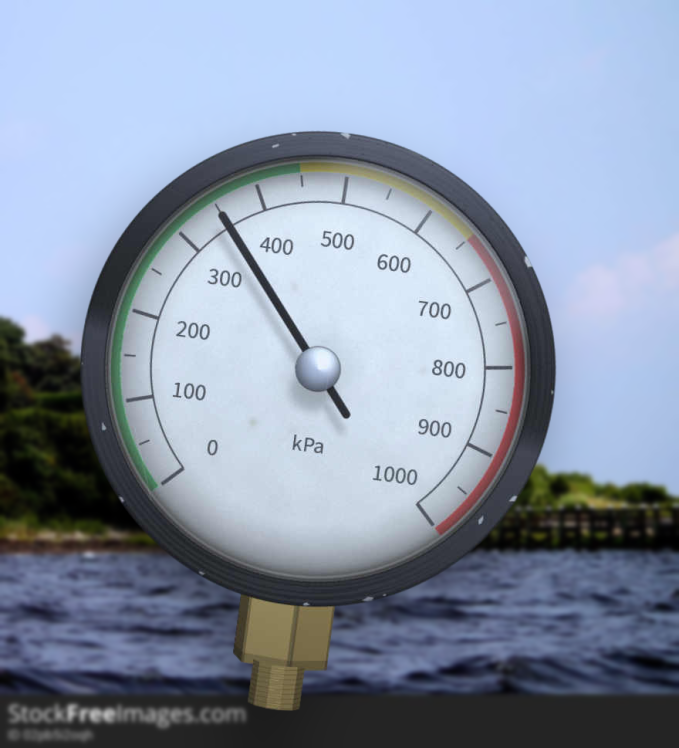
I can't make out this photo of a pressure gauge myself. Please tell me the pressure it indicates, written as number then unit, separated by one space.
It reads 350 kPa
